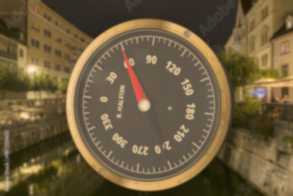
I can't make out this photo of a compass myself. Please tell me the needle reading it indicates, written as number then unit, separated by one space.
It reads 60 °
